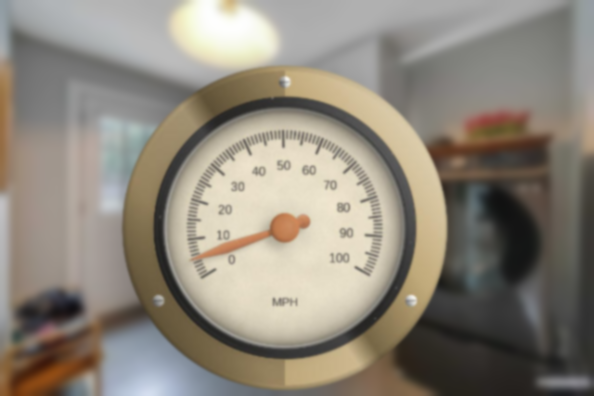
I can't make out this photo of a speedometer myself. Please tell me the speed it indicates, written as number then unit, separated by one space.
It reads 5 mph
